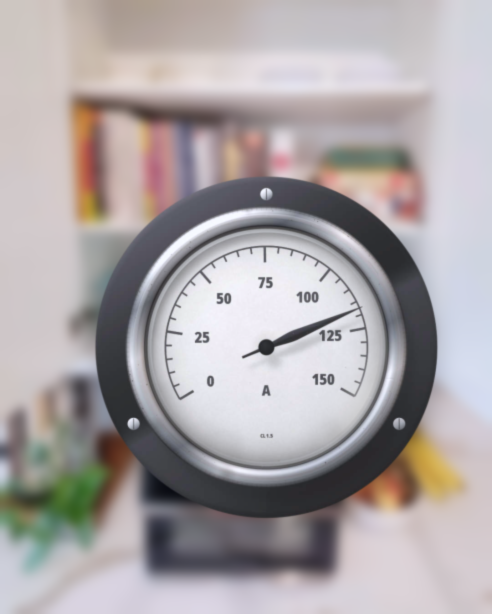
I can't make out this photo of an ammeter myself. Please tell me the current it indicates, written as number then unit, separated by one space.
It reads 117.5 A
